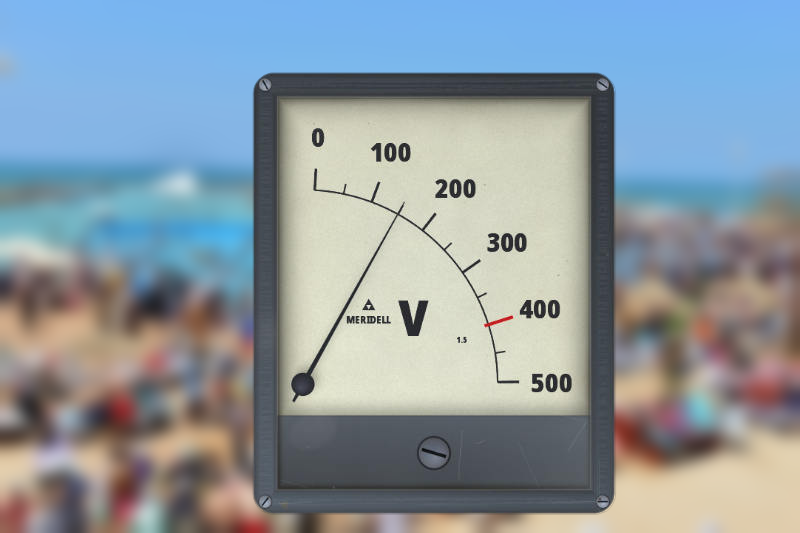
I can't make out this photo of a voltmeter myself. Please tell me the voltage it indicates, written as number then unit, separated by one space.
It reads 150 V
